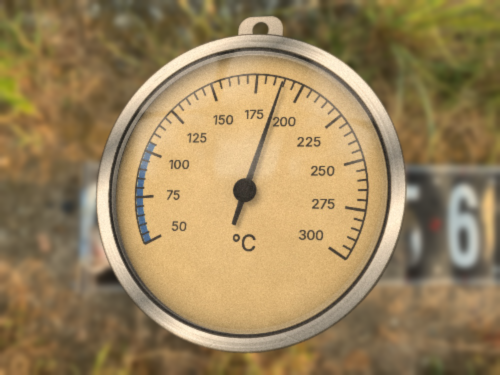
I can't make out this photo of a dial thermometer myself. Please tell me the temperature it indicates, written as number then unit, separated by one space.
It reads 190 °C
